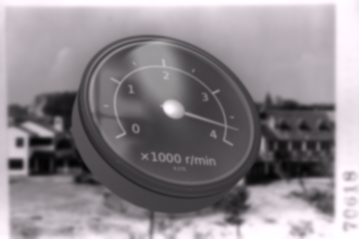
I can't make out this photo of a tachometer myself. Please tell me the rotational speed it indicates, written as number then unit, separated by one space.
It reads 3750 rpm
